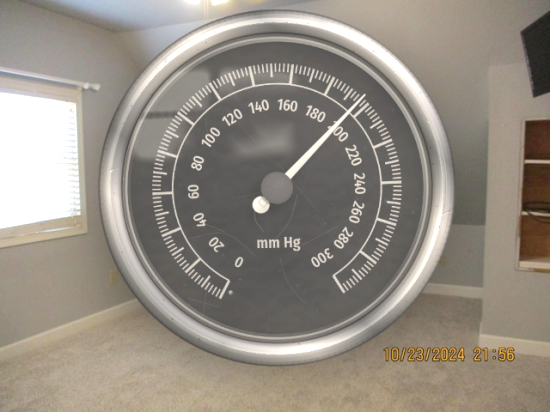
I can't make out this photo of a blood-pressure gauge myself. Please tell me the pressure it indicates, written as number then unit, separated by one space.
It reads 196 mmHg
